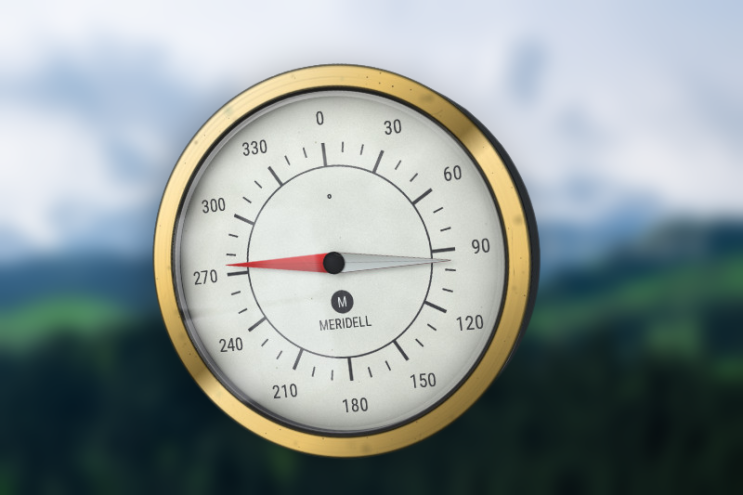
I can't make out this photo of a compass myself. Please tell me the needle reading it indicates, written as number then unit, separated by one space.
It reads 275 °
